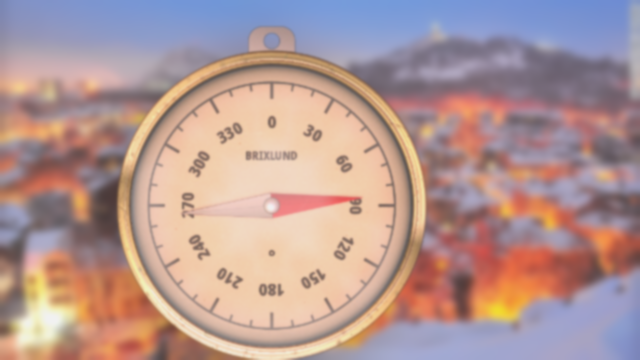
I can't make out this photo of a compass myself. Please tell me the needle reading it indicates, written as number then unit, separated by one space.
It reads 85 °
